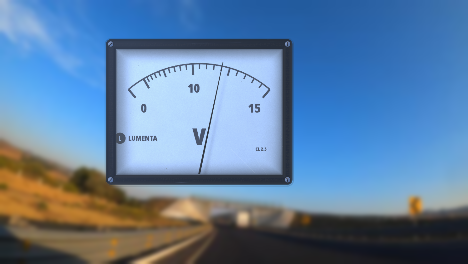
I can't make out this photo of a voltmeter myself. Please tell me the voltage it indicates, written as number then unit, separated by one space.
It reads 12 V
